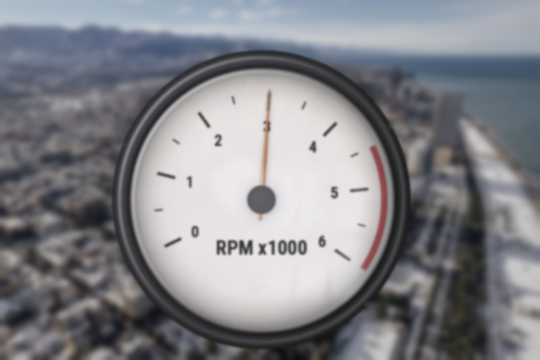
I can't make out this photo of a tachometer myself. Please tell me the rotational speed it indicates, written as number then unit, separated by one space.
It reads 3000 rpm
